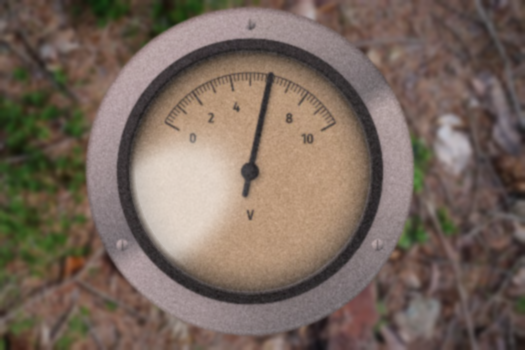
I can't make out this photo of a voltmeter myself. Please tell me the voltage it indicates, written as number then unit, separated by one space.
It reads 6 V
